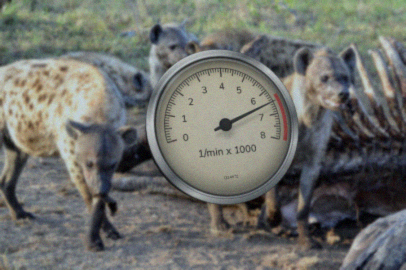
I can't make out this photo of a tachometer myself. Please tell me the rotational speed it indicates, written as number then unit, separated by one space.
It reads 6500 rpm
